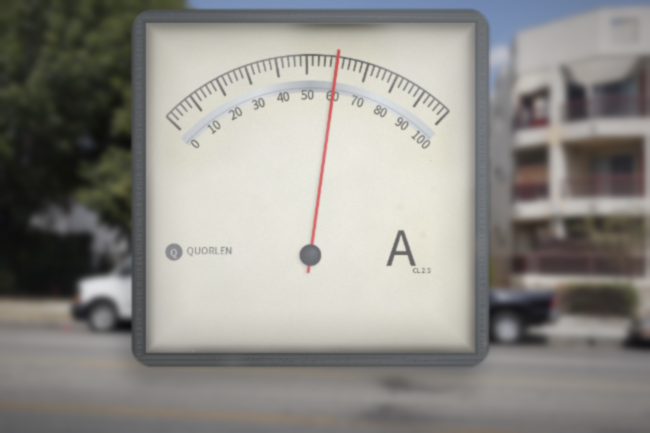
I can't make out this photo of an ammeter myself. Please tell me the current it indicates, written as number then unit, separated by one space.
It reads 60 A
